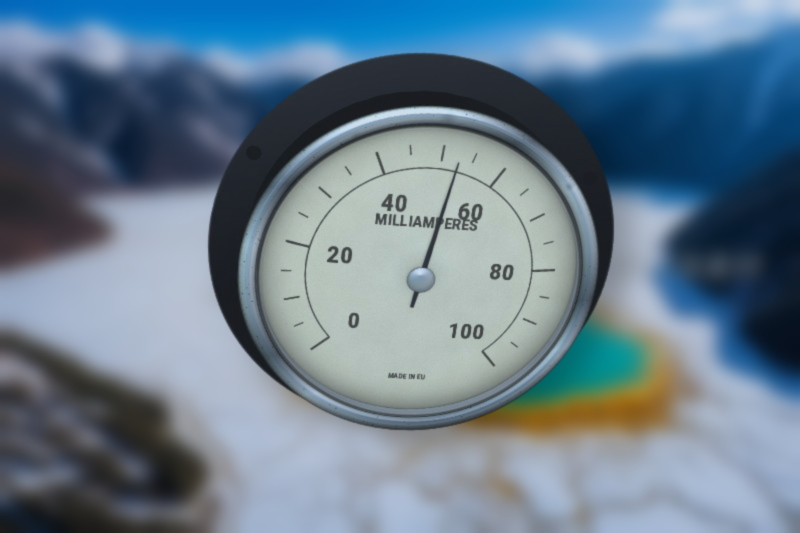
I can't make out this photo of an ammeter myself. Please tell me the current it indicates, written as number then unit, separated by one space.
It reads 52.5 mA
